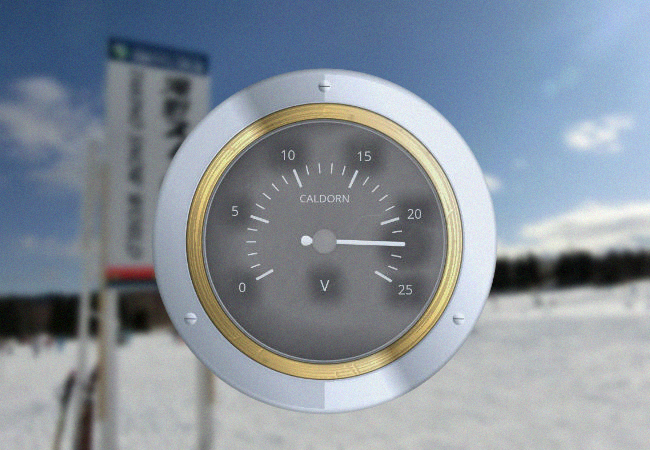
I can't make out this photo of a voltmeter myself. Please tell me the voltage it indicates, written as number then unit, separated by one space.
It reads 22 V
